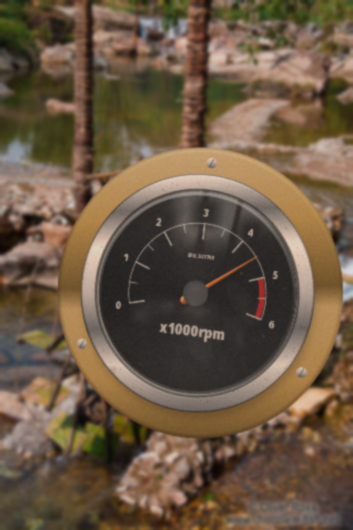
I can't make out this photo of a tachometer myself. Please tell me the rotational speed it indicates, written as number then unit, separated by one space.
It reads 4500 rpm
